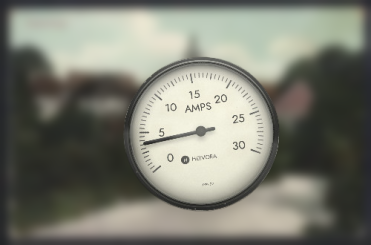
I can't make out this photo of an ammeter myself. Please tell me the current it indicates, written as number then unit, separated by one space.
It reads 3.5 A
